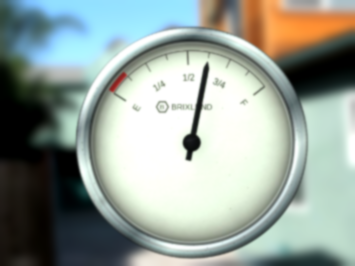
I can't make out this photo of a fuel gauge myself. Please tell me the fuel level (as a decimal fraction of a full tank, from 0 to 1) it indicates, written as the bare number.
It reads 0.625
